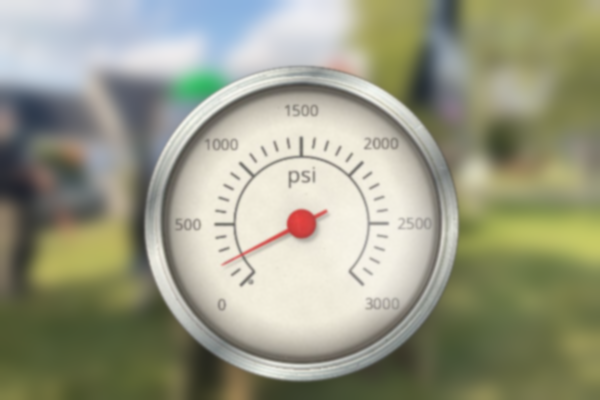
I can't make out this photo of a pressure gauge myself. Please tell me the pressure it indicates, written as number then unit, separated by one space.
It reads 200 psi
